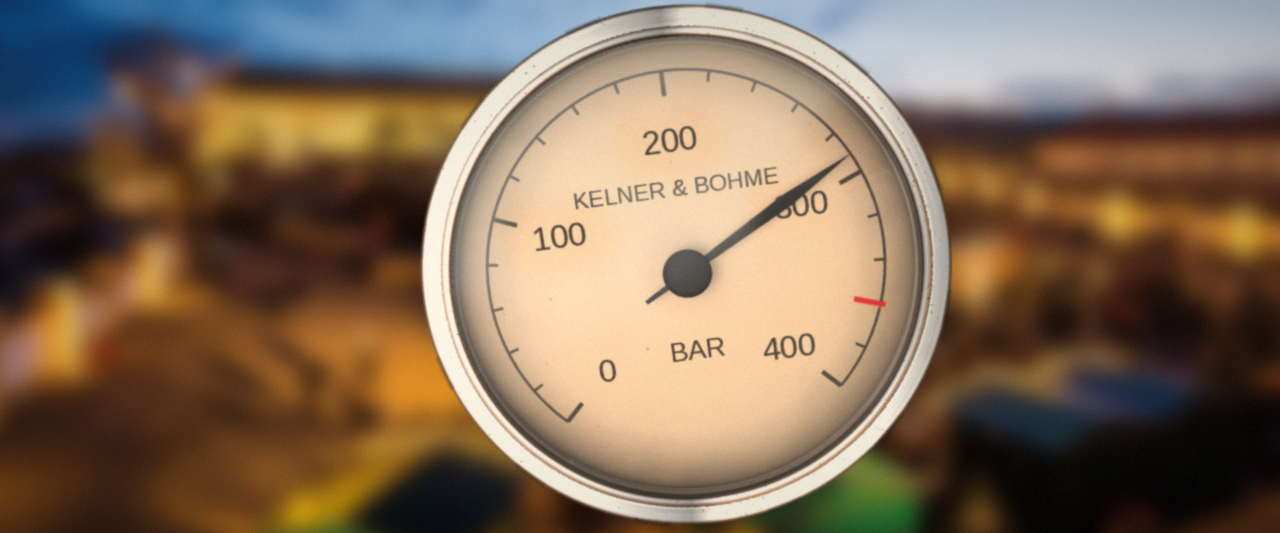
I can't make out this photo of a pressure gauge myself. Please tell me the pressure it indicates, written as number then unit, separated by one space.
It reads 290 bar
